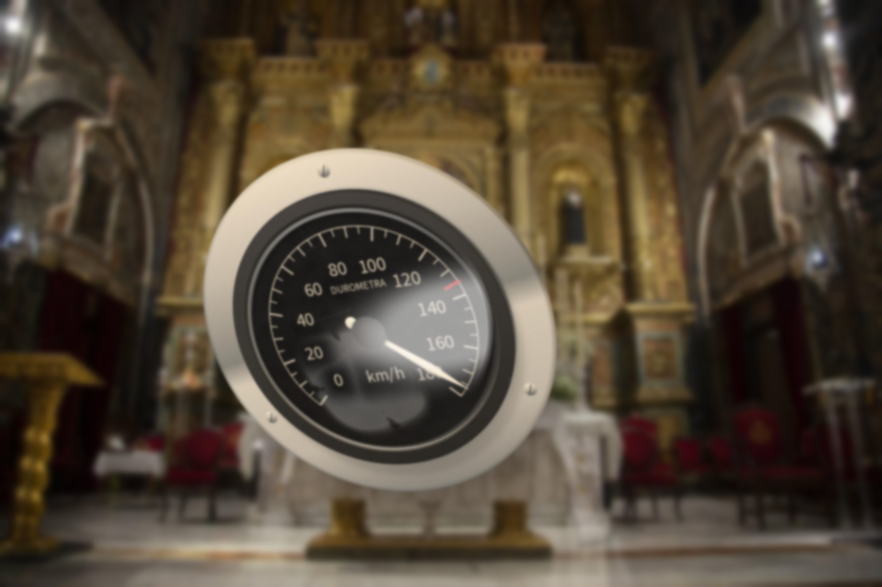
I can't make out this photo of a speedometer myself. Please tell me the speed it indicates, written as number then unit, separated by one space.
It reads 175 km/h
